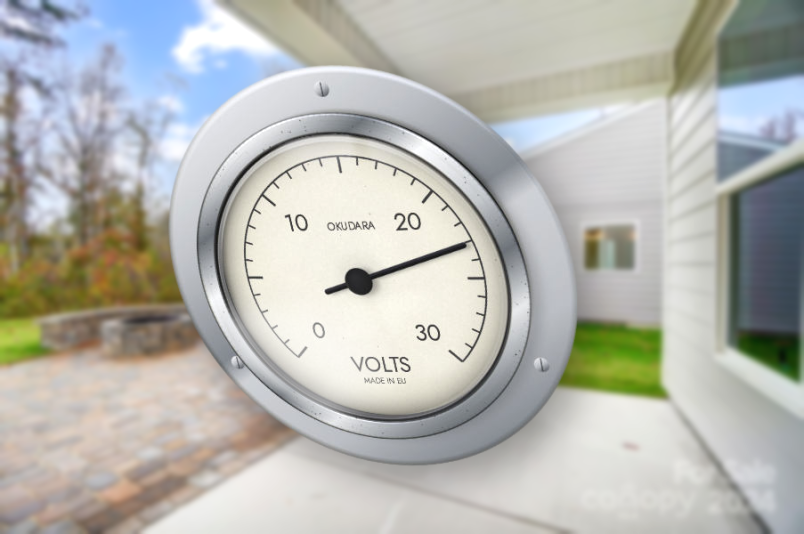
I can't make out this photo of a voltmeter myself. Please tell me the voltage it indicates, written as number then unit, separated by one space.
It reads 23 V
